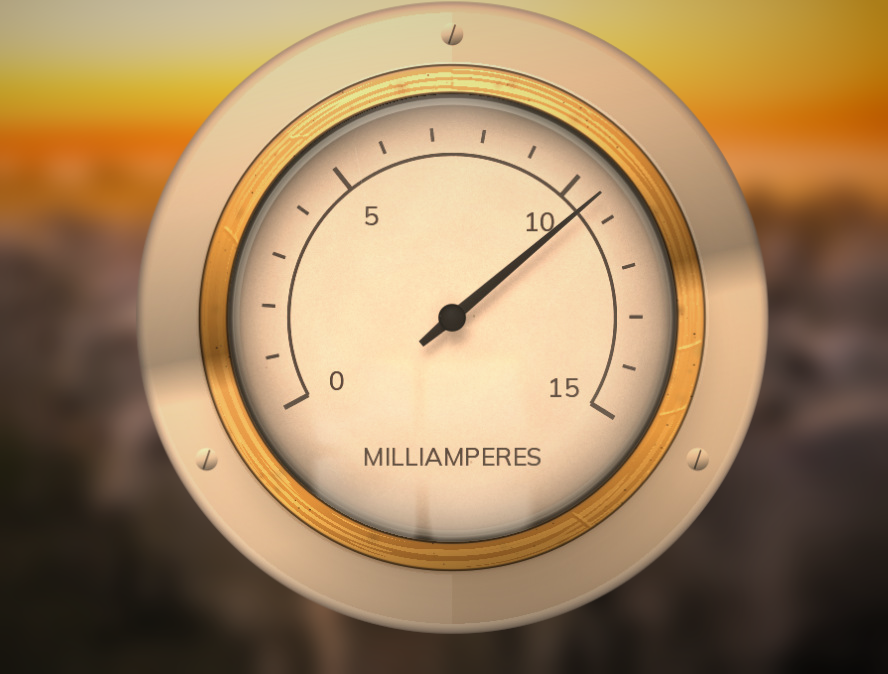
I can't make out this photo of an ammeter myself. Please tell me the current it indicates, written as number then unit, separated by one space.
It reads 10.5 mA
